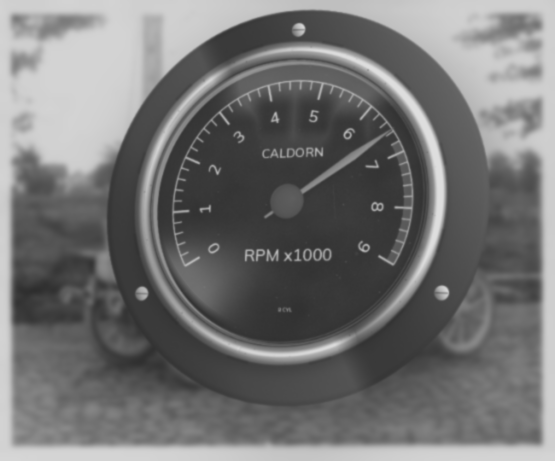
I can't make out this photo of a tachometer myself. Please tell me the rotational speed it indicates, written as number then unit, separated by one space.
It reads 6600 rpm
